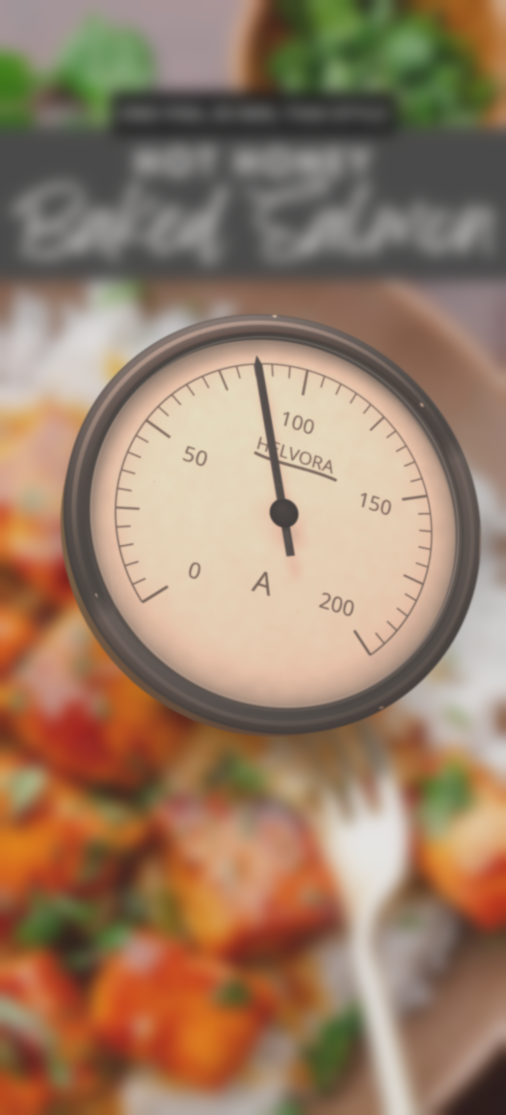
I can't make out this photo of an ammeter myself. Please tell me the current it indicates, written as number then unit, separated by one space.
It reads 85 A
